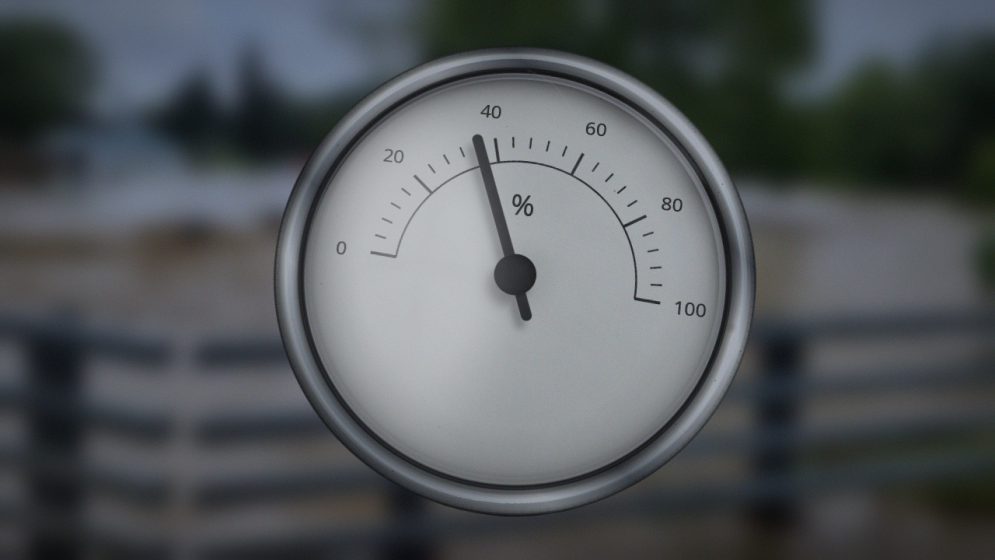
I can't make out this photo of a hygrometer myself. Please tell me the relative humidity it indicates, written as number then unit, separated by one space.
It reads 36 %
